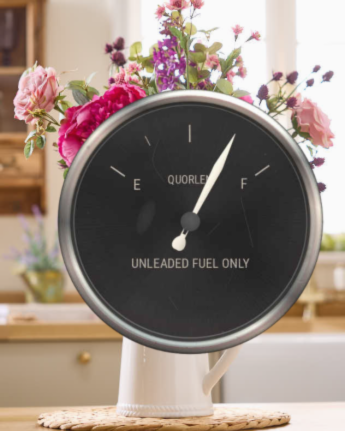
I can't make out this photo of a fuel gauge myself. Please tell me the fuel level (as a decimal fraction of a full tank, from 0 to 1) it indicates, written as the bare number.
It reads 0.75
